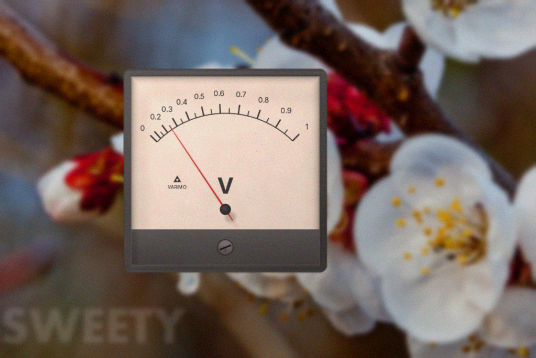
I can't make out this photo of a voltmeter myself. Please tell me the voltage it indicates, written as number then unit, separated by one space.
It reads 0.25 V
